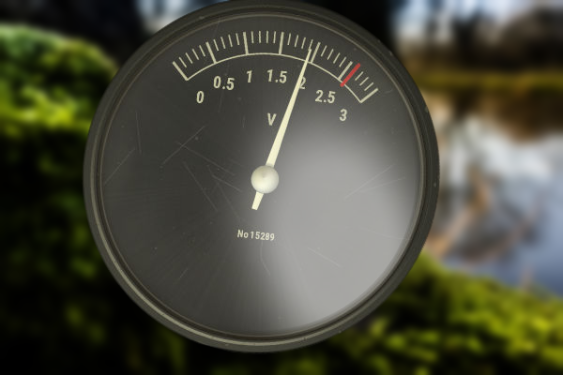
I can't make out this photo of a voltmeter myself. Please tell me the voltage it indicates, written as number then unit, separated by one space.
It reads 1.9 V
